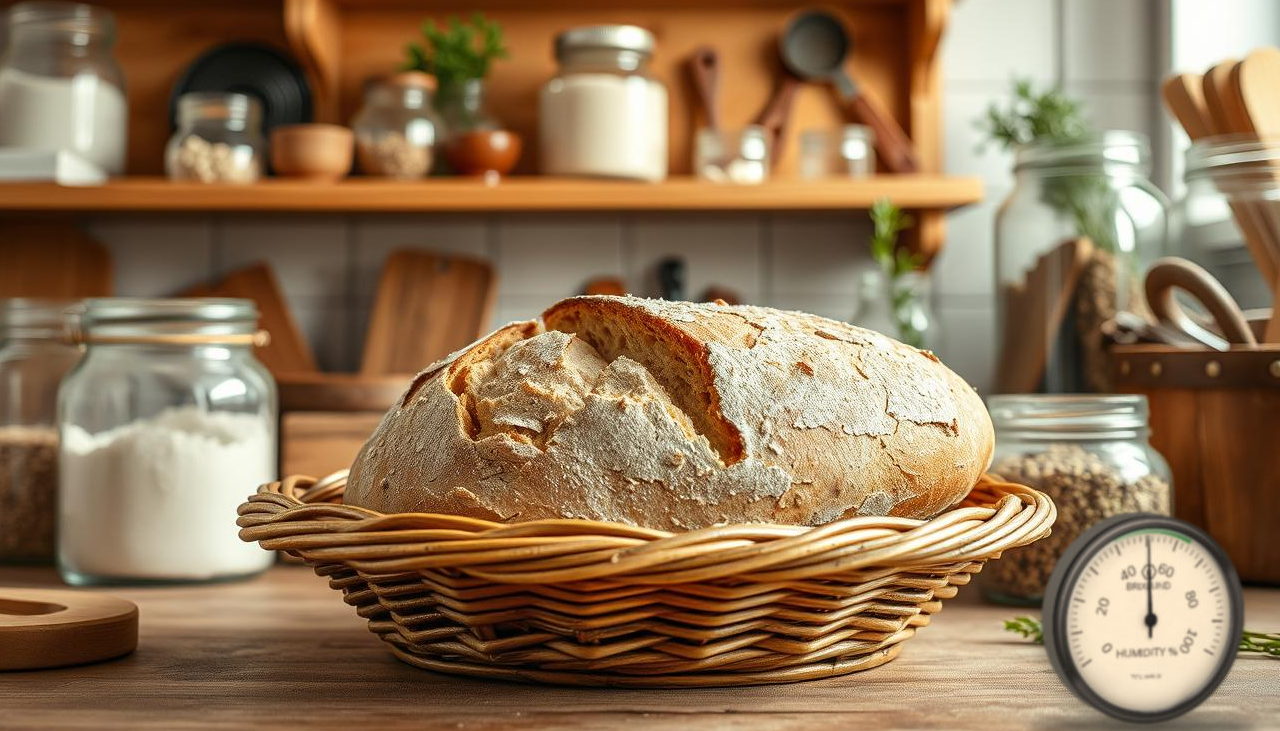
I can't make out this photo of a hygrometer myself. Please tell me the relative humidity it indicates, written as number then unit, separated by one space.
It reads 50 %
